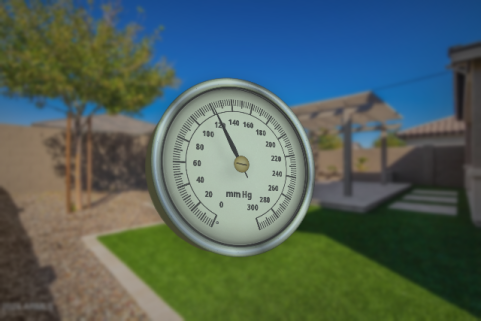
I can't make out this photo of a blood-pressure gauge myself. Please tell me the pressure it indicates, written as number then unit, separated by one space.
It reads 120 mmHg
